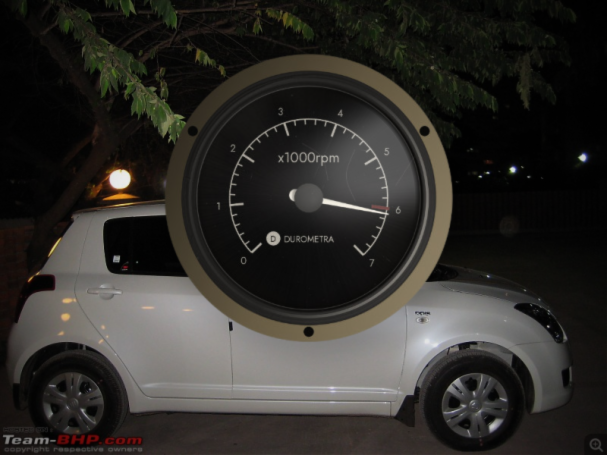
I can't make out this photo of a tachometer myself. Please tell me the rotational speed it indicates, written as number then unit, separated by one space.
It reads 6100 rpm
